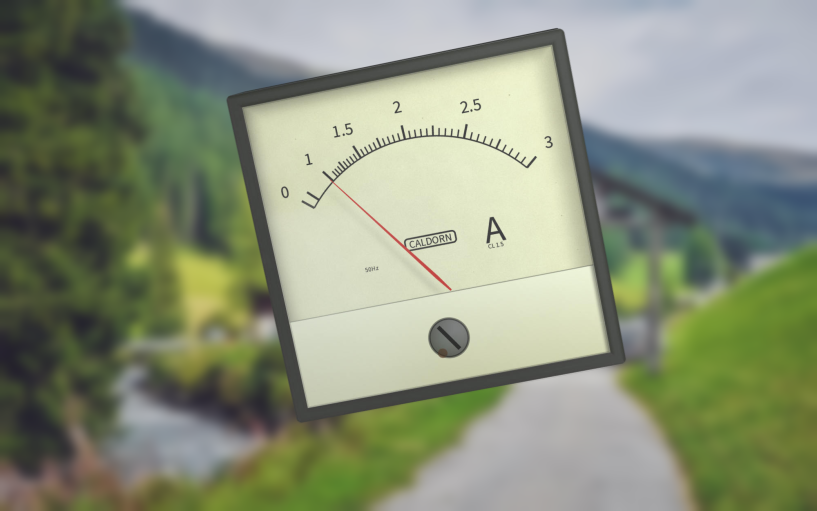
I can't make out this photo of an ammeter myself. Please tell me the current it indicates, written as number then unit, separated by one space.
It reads 1 A
